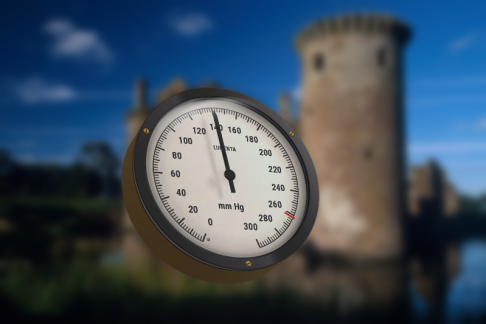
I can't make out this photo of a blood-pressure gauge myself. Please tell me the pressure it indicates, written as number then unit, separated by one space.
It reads 140 mmHg
